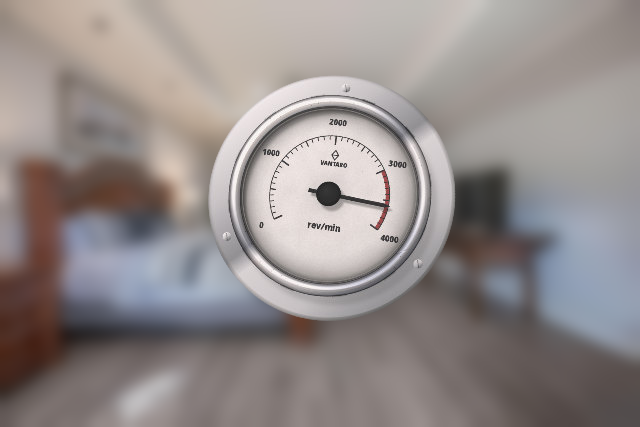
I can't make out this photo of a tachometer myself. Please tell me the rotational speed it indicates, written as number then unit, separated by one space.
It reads 3600 rpm
